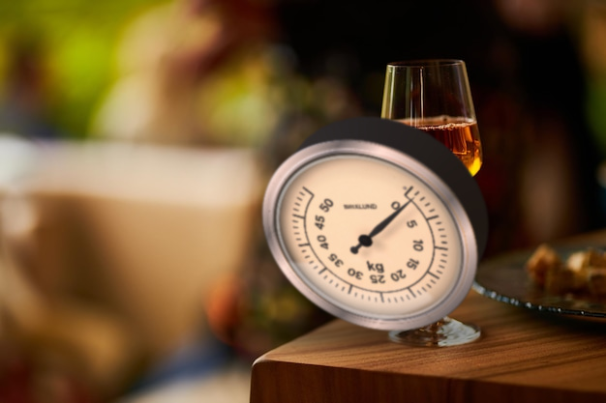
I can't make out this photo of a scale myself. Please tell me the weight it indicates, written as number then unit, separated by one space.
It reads 1 kg
